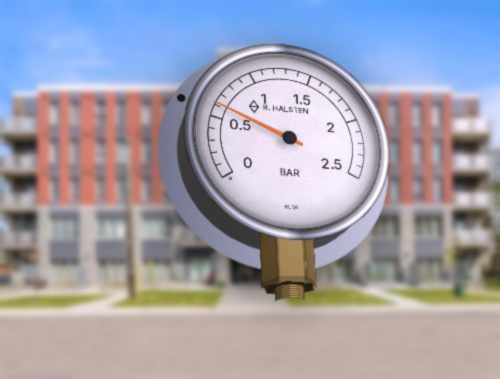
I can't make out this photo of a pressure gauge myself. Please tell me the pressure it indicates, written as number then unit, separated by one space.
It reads 0.6 bar
